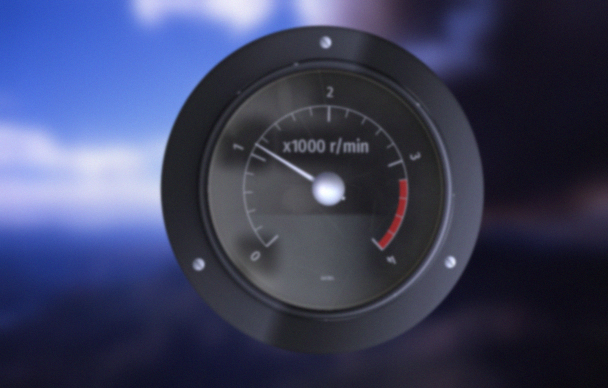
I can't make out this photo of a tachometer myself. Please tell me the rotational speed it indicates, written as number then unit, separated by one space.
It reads 1100 rpm
